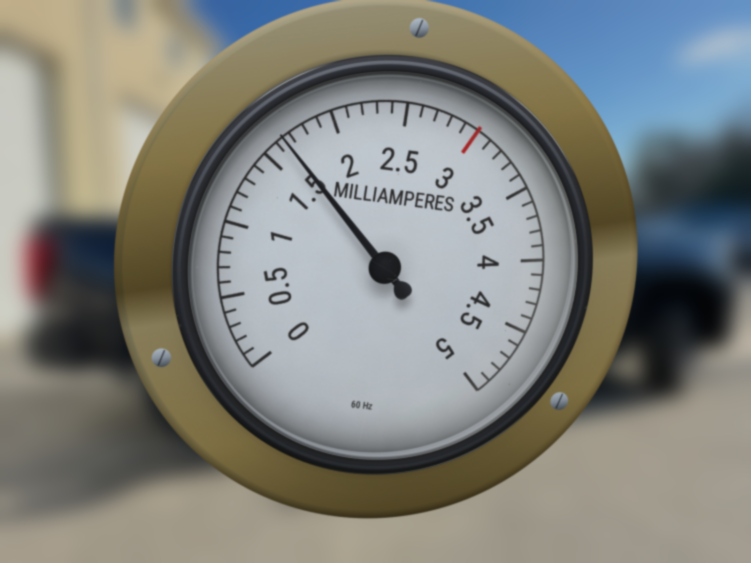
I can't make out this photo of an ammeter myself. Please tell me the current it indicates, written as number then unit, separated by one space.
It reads 1.65 mA
